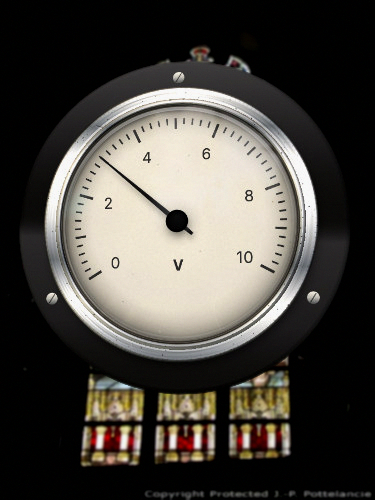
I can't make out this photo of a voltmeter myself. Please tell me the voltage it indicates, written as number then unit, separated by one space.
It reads 3 V
